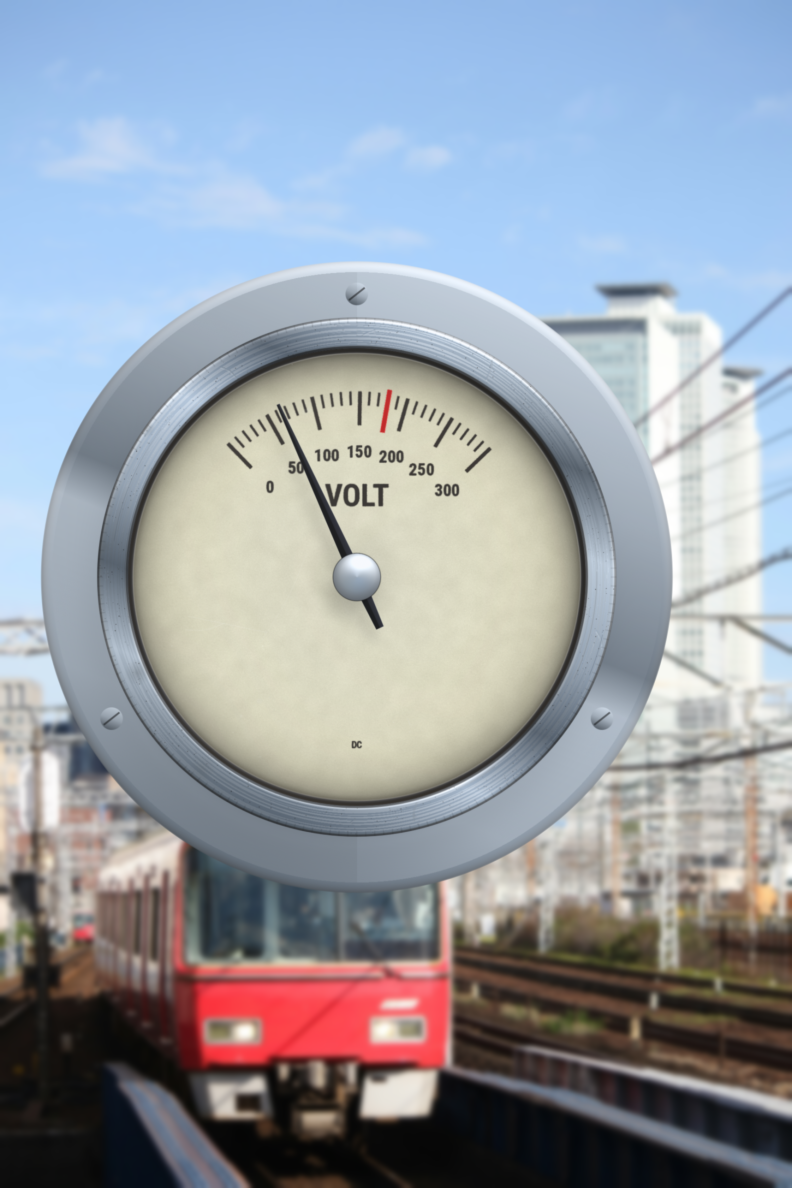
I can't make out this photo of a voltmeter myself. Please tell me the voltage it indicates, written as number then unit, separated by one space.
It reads 65 V
